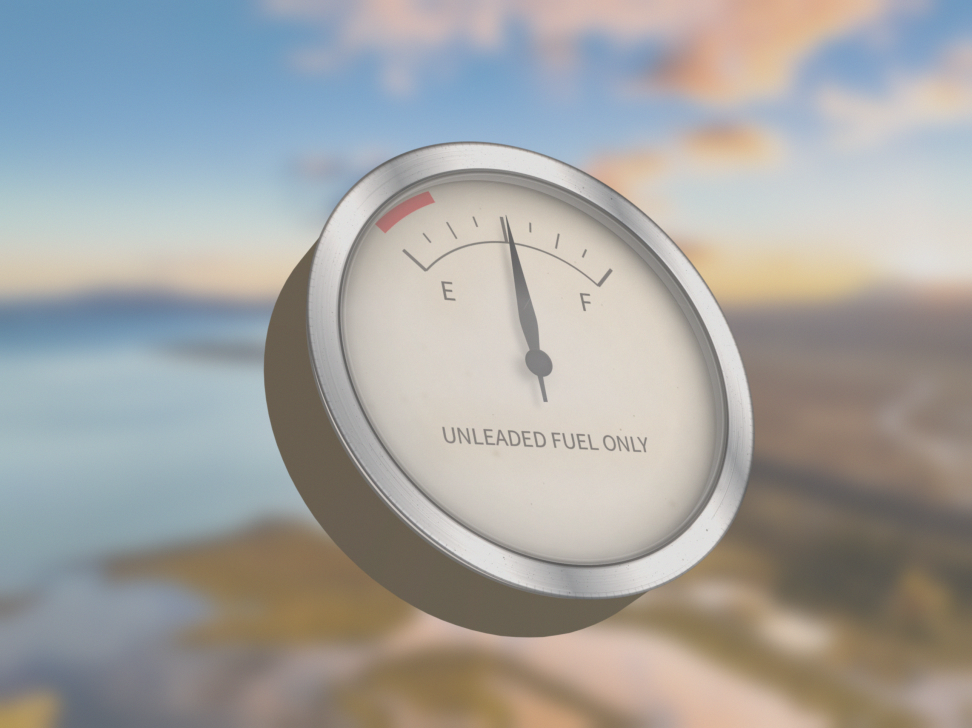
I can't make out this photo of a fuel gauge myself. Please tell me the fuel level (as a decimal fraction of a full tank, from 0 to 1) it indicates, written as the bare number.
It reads 0.5
